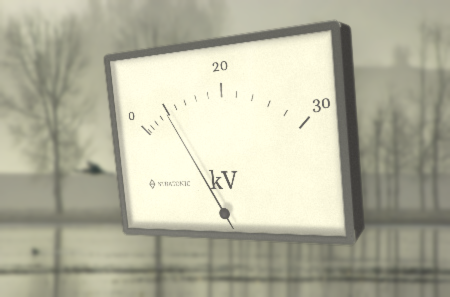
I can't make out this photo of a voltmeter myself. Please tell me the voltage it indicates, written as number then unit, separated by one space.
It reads 10 kV
